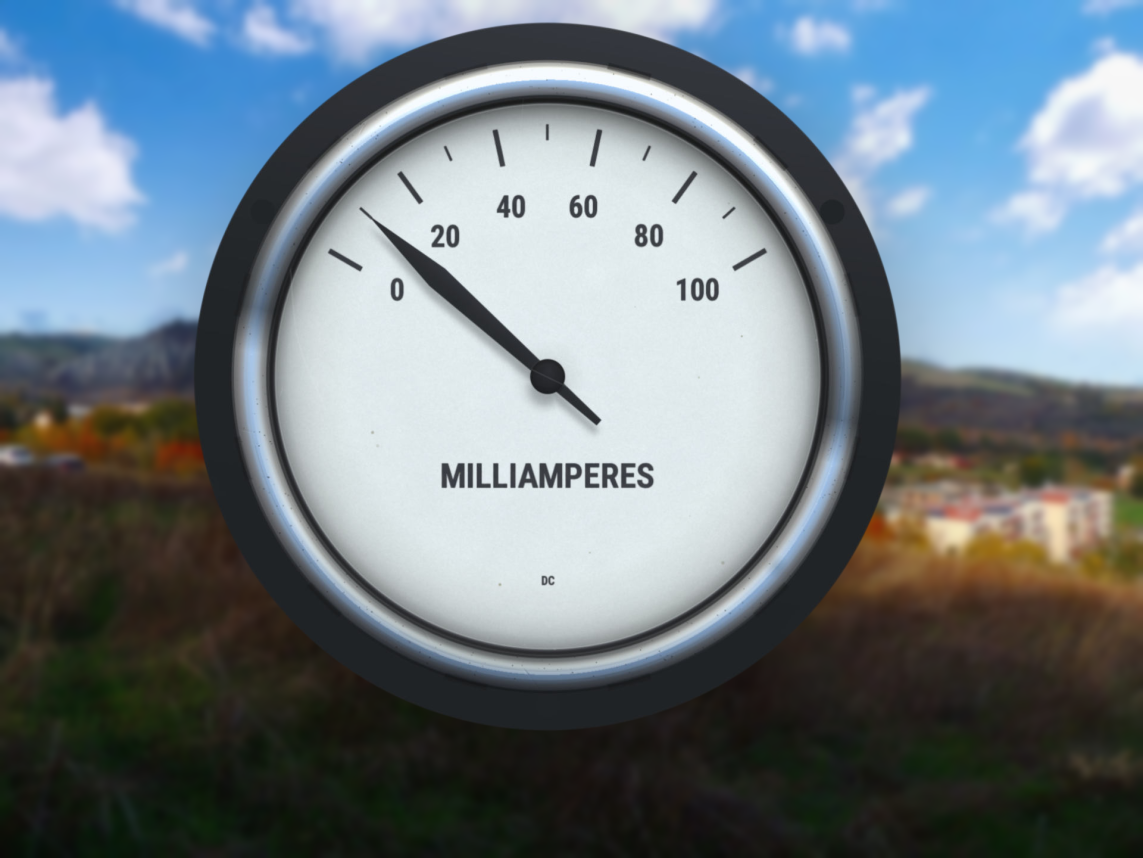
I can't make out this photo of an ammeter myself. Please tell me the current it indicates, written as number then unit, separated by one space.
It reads 10 mA
